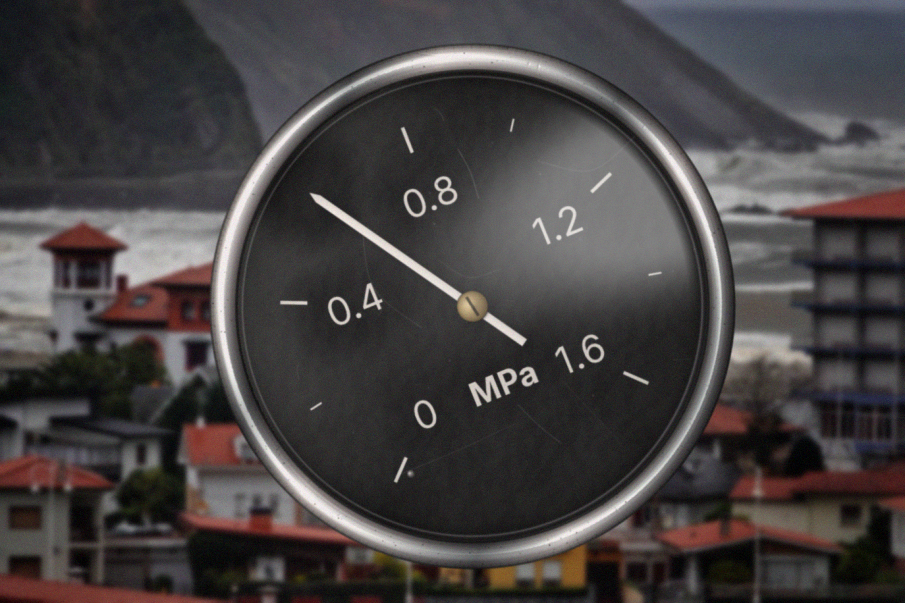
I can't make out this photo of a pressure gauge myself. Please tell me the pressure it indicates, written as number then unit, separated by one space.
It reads 0.6 MPa
